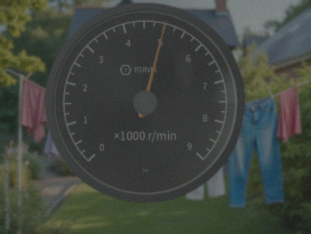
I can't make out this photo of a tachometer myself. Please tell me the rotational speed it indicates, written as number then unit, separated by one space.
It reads 5000 rpm
